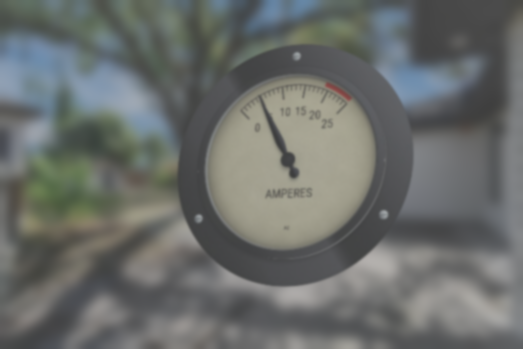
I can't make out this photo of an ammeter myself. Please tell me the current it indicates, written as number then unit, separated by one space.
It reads 5 A
